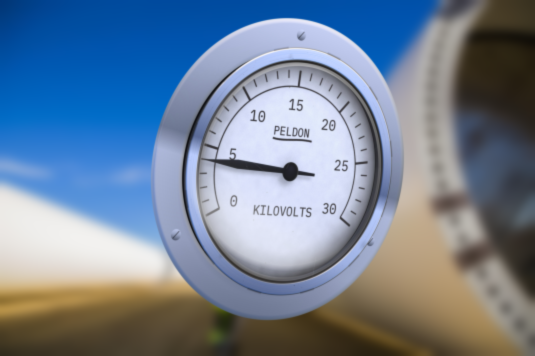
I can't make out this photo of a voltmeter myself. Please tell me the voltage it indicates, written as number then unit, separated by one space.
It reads 4 kV
